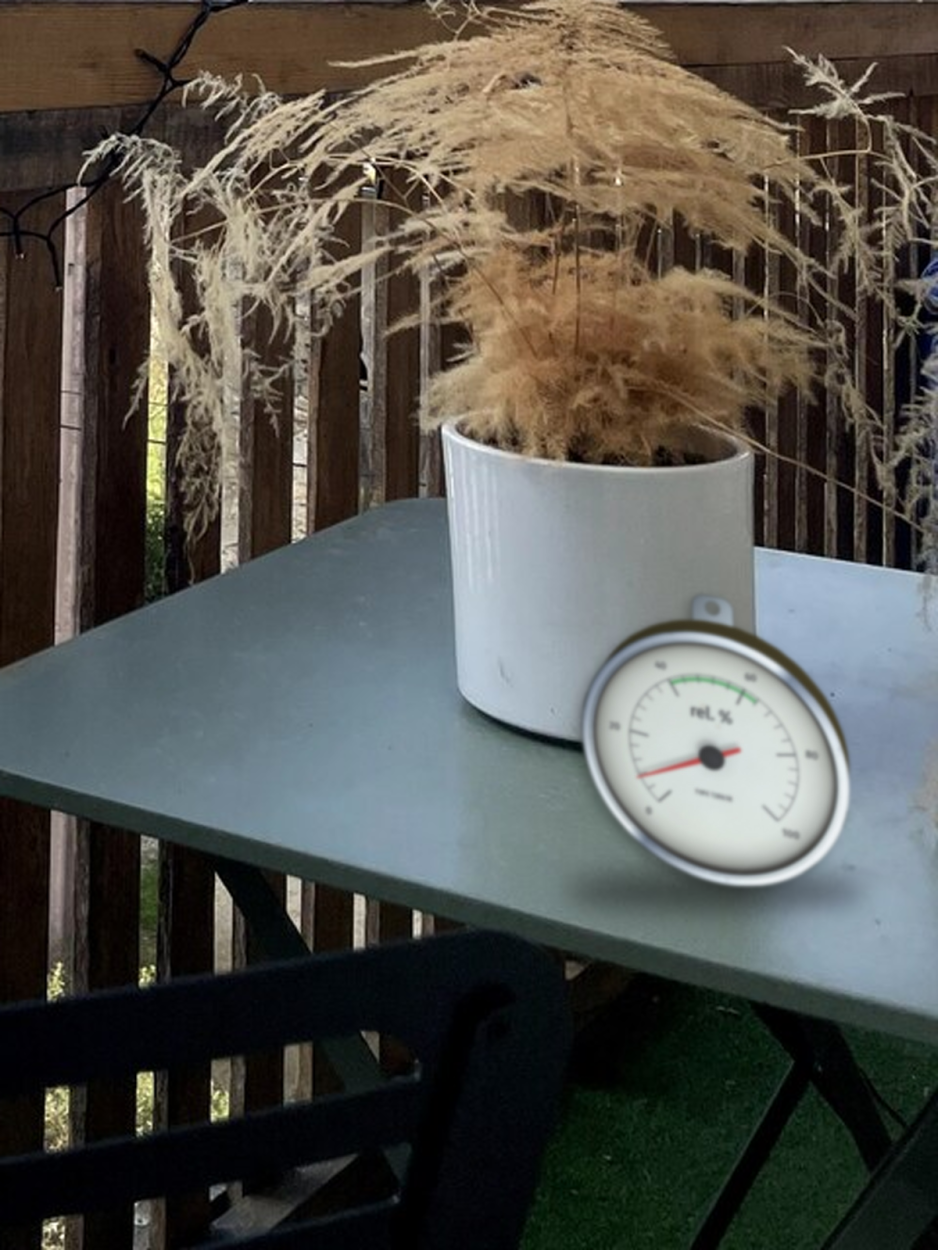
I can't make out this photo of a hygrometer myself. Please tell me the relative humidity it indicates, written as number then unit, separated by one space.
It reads 8 %
